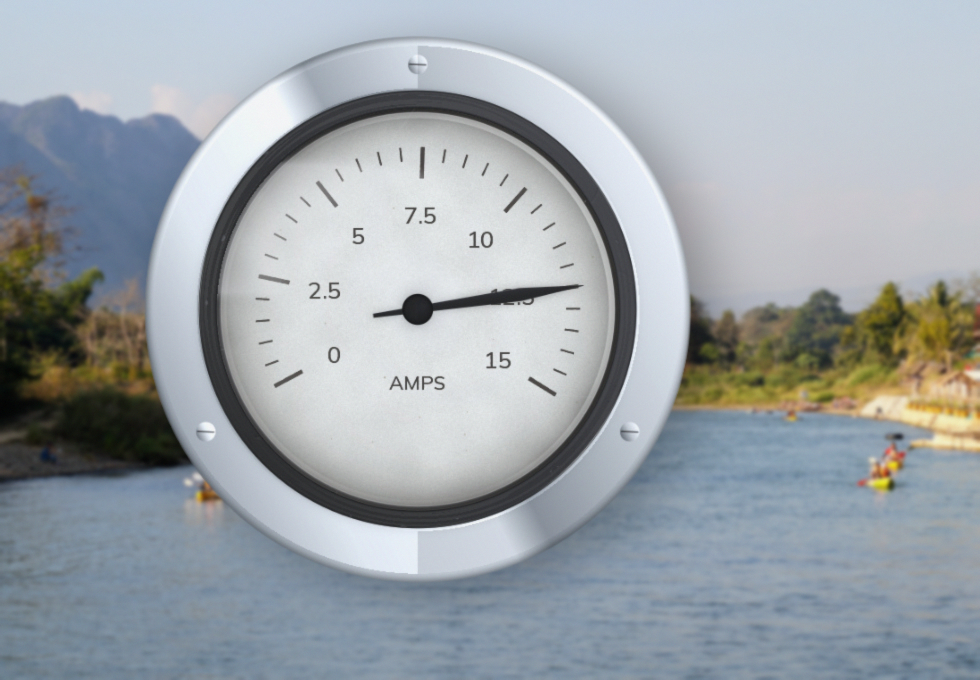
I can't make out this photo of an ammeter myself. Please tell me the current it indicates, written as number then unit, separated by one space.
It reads 12.5 A
